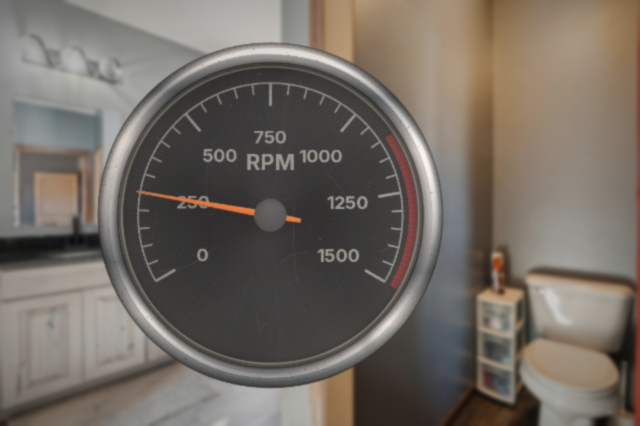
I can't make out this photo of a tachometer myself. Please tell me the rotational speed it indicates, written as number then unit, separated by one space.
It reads 250 rpm
